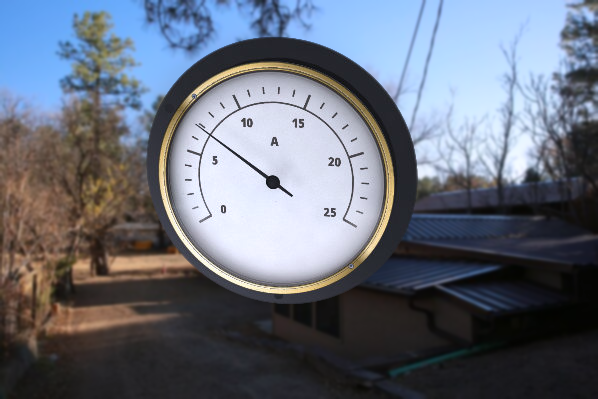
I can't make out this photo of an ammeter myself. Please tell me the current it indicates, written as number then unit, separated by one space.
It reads 7 A
